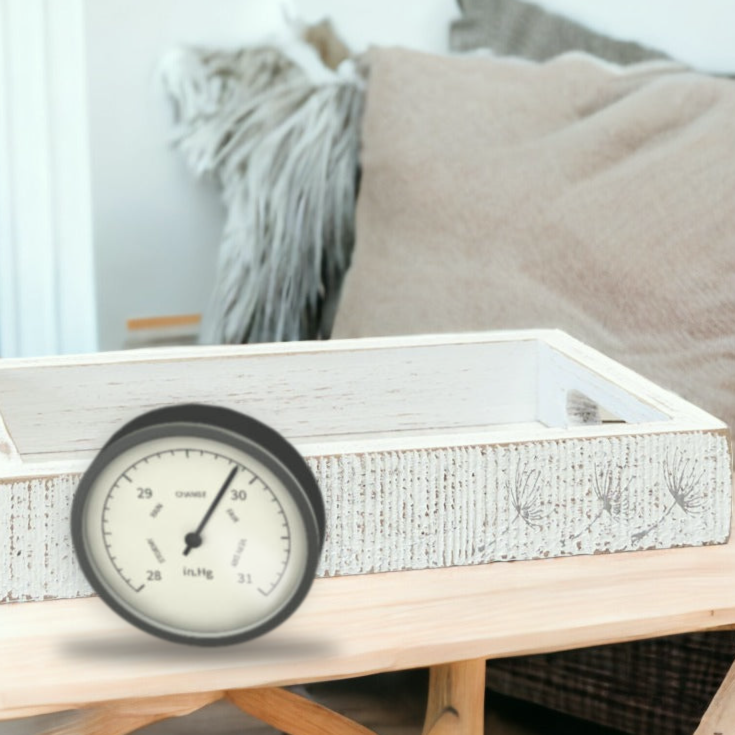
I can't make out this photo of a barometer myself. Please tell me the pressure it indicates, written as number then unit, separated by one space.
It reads 29.85 inHg
